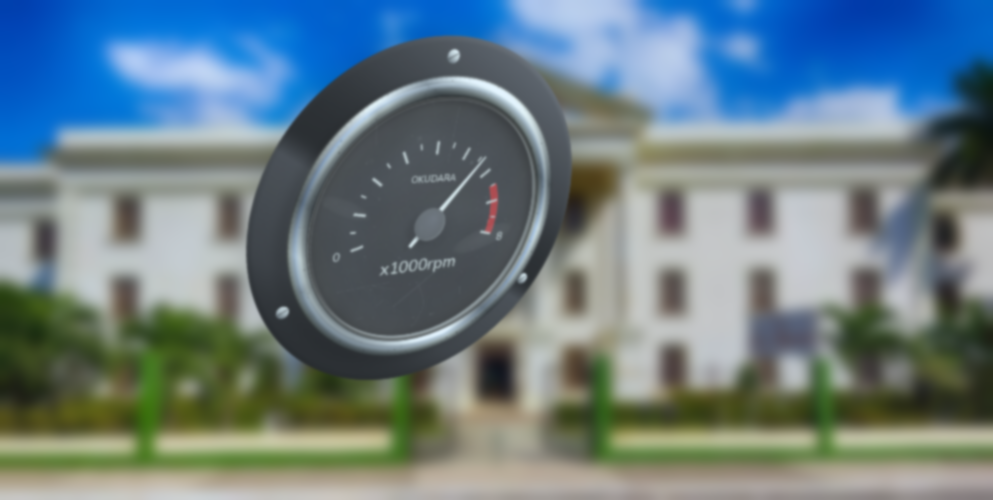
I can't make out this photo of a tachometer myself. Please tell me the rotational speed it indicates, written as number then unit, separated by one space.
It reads 5500 rpm
